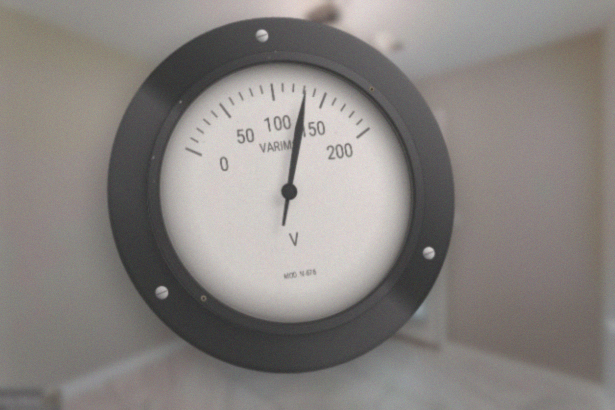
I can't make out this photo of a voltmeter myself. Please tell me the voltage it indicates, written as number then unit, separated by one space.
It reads 130 V
